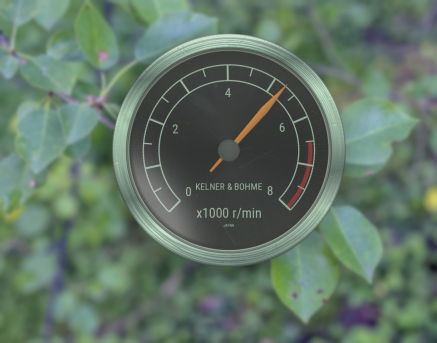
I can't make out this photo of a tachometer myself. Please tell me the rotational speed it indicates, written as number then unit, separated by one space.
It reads 5250 rpm
